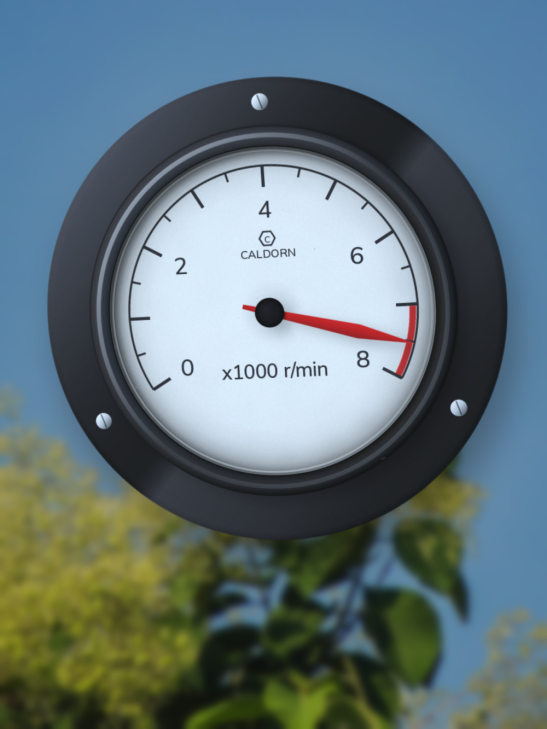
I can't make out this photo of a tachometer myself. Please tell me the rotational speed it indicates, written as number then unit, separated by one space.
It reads 7500 rpm
